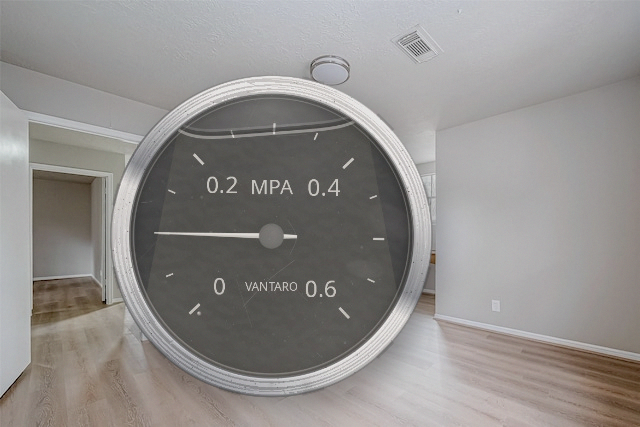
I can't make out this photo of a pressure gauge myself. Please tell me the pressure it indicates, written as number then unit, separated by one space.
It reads 0.1 MPa
